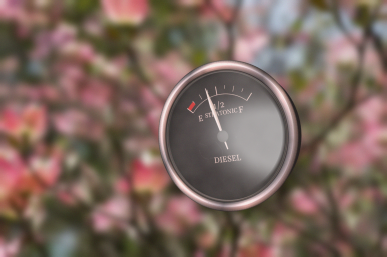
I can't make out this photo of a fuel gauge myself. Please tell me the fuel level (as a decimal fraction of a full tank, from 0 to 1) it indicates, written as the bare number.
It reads 0.375
